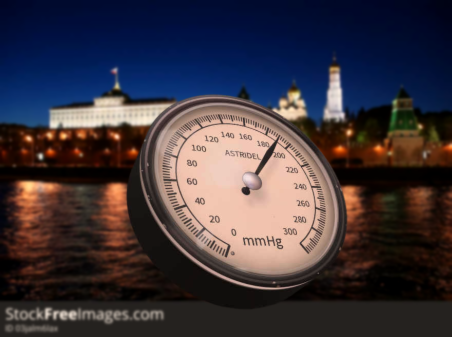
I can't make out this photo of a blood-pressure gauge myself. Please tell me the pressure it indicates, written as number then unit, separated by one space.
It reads 190 mmHg
